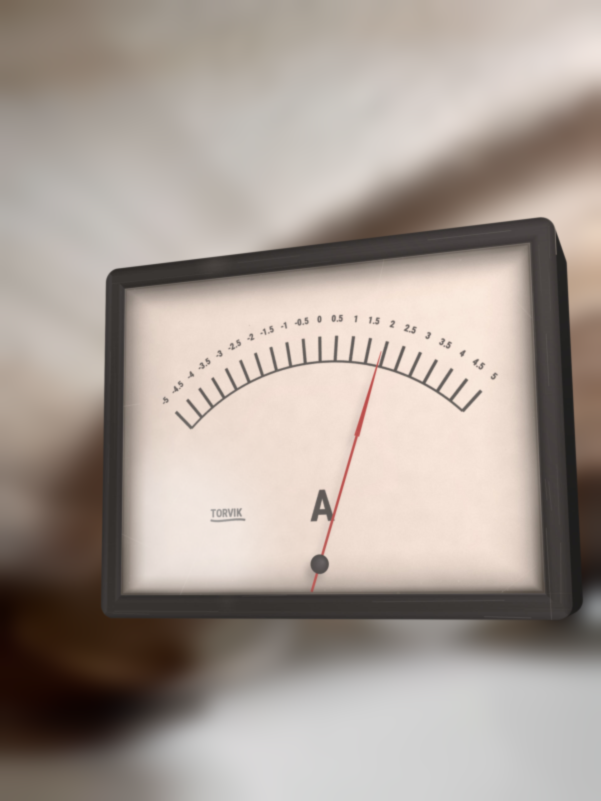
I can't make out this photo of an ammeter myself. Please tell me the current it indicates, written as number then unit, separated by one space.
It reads 2 A
